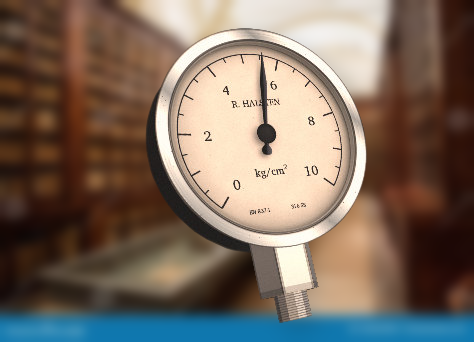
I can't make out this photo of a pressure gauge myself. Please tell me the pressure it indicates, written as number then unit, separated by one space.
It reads 5.5 kg/cm²
